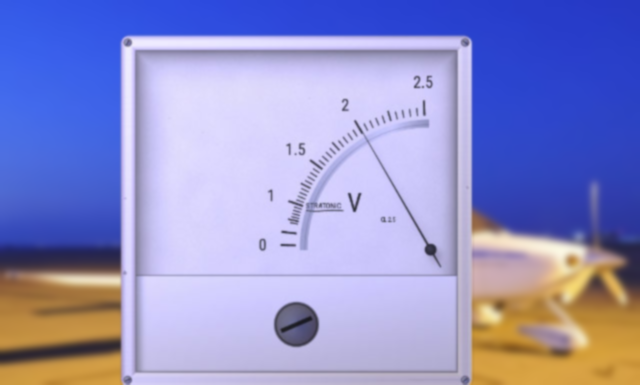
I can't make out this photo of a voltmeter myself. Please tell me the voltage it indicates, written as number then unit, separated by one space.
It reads 2 V
